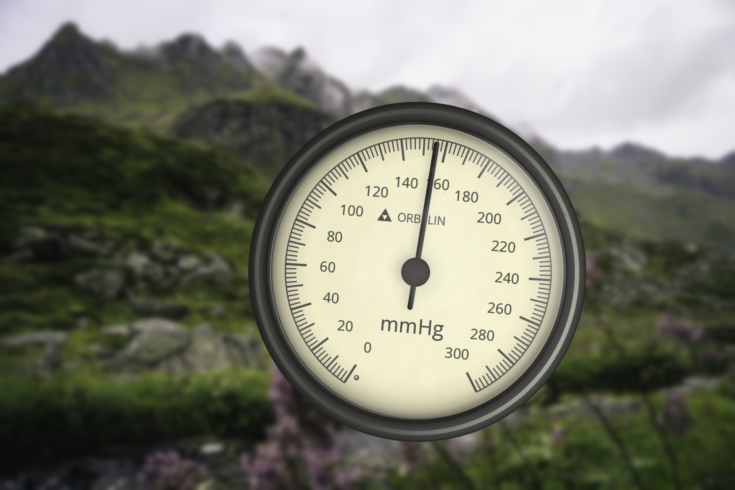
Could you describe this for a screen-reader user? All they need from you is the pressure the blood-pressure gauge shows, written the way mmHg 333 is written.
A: mmHg 156
